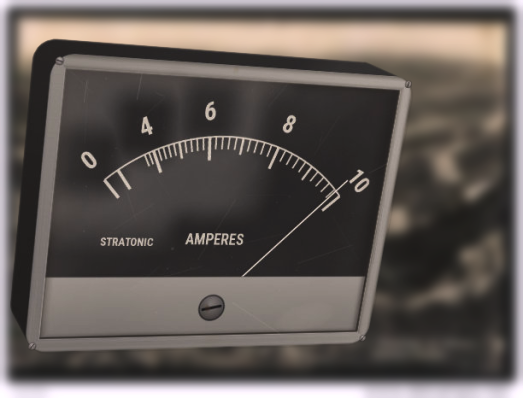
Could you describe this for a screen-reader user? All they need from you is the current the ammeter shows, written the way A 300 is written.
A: A 9.8
